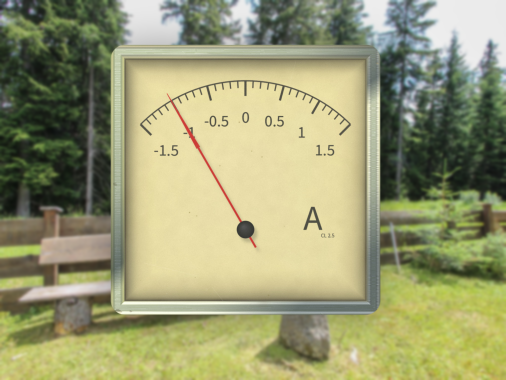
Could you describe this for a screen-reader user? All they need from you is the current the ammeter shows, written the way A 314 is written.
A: A -1
